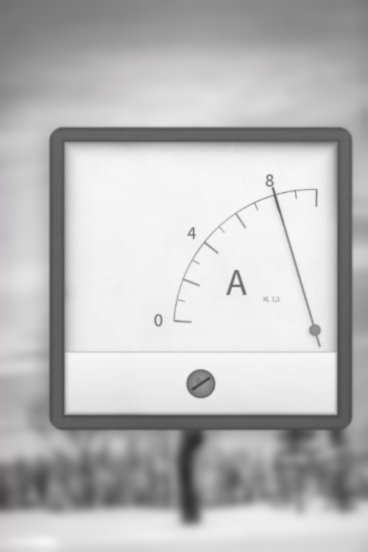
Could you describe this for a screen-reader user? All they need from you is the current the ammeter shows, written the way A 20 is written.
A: A 8
